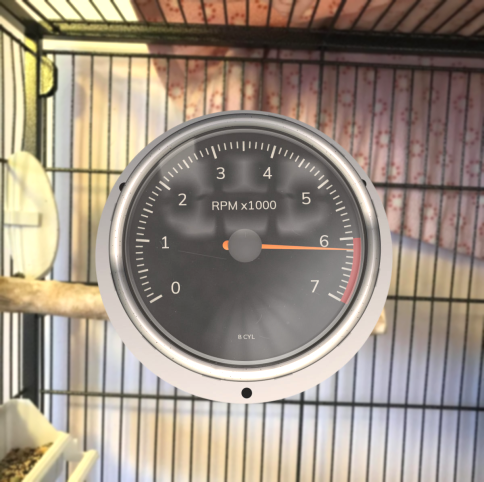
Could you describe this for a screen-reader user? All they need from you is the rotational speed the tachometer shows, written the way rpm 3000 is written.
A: rpm 6200
